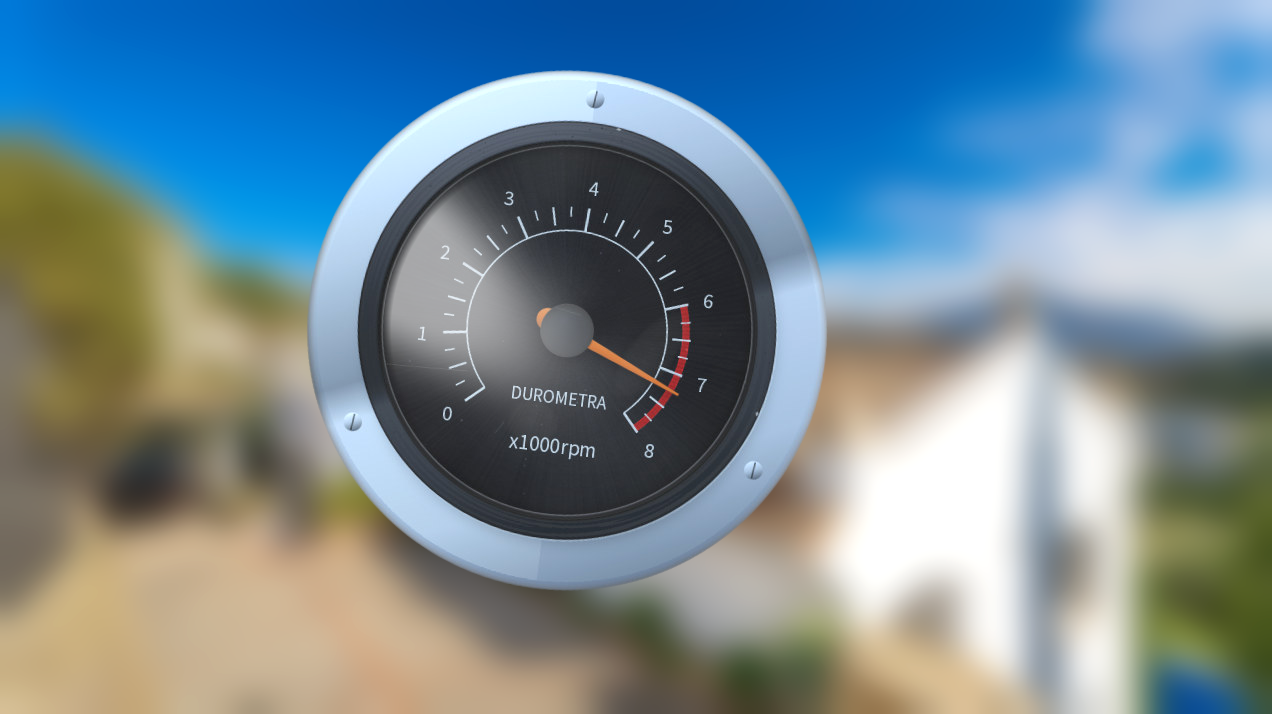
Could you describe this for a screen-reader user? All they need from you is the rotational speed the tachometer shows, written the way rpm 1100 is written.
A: rpm 7250
